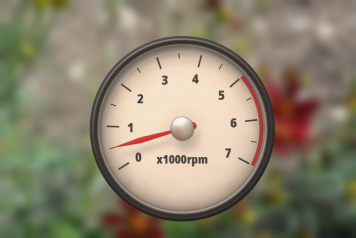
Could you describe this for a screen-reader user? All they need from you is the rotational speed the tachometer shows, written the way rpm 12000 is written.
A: rpm 500
